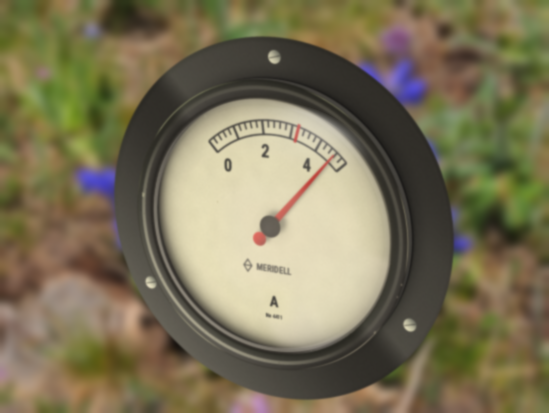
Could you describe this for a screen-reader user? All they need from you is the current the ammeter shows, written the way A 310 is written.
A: A 4.6
